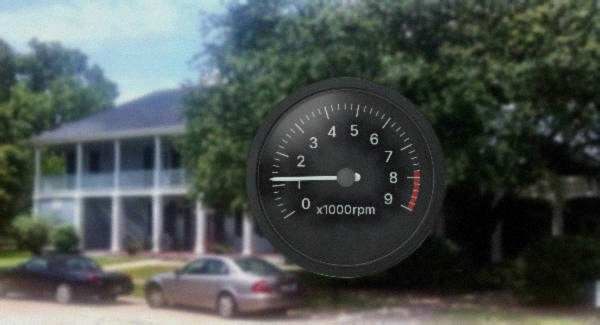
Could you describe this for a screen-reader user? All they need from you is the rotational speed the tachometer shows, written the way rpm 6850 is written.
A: rpm 1200
